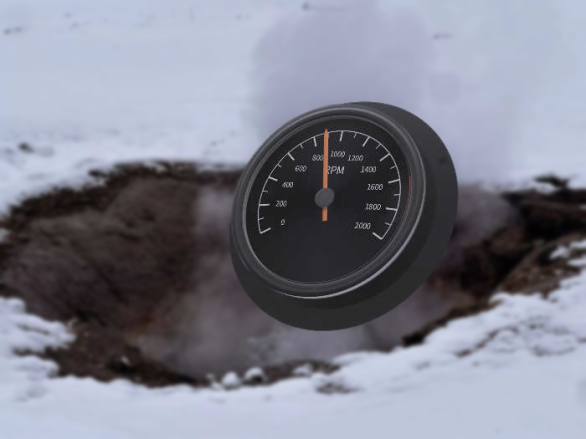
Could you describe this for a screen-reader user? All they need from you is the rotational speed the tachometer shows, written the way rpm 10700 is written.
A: rpm 900
